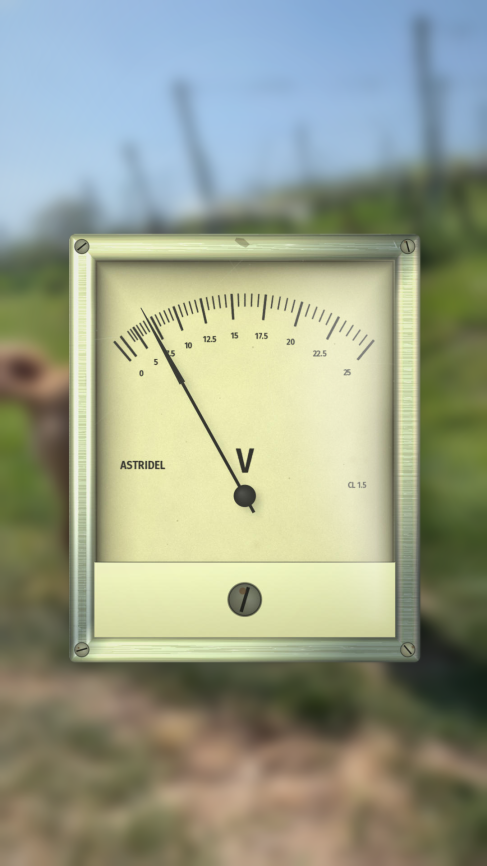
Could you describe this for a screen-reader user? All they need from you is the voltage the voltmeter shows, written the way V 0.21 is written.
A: V 7
